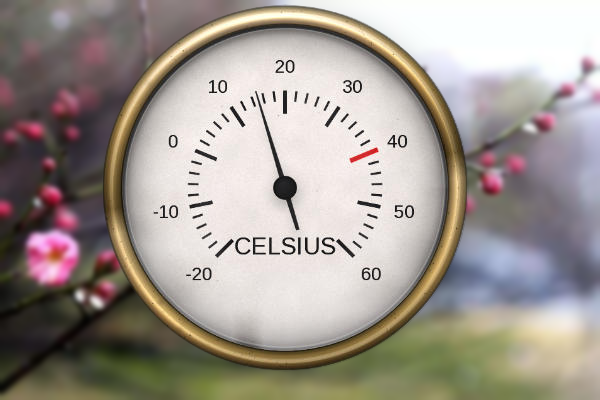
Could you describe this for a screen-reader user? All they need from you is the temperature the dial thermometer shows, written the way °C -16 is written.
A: °C 15
